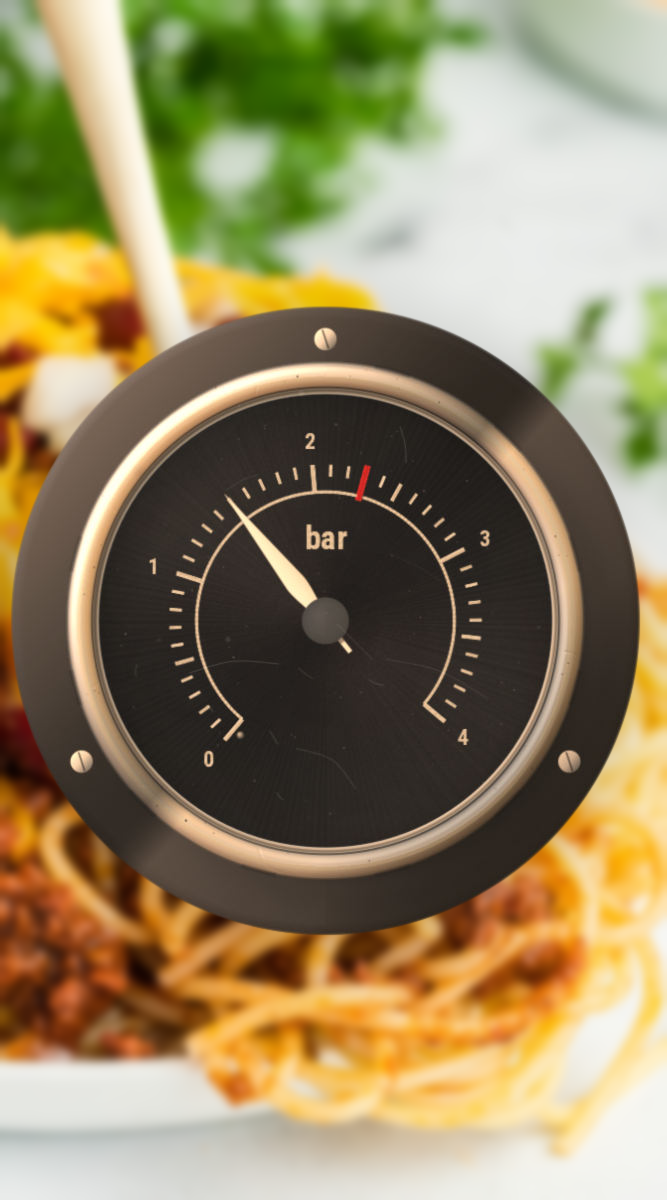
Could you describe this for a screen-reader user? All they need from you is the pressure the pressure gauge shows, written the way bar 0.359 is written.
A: bar 1.5
